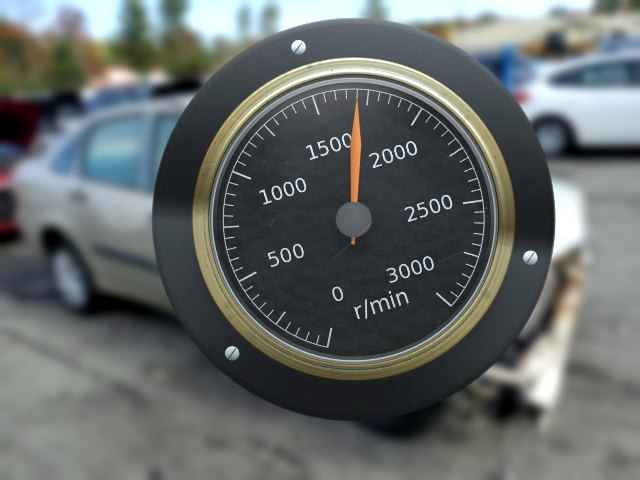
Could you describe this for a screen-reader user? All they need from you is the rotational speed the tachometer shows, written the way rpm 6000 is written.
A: rpm 1700
